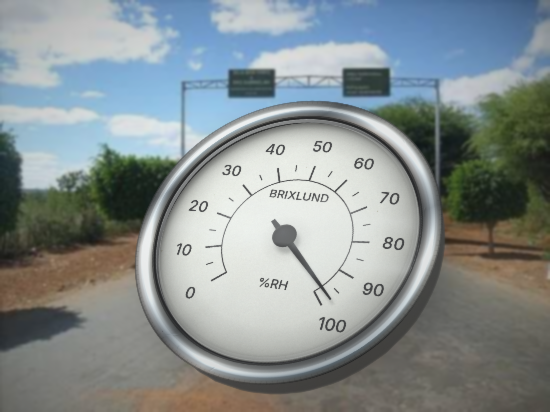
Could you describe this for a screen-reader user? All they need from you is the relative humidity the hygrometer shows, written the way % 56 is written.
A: % 97.5
